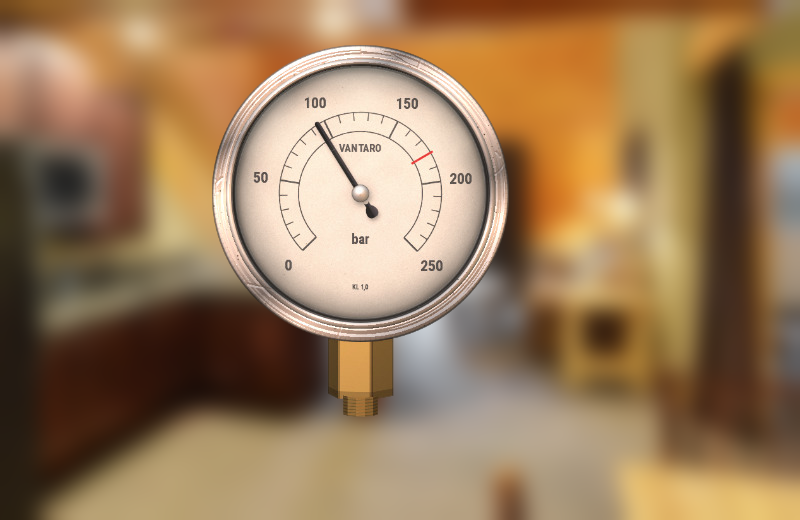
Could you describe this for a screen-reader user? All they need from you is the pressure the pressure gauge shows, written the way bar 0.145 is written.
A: bar 95
